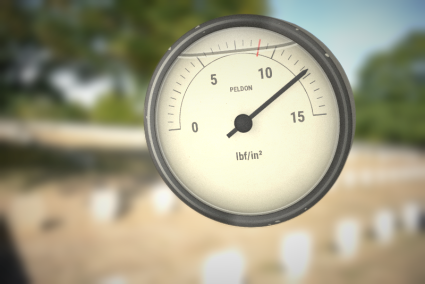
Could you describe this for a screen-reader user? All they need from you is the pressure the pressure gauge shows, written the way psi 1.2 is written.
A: psi 12.25
